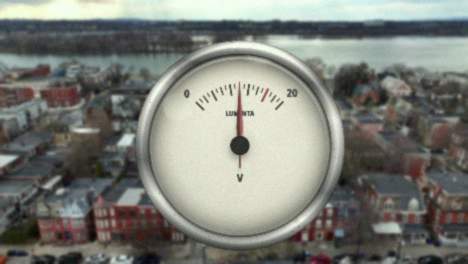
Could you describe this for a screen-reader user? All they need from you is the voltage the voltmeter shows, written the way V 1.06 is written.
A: V 10
